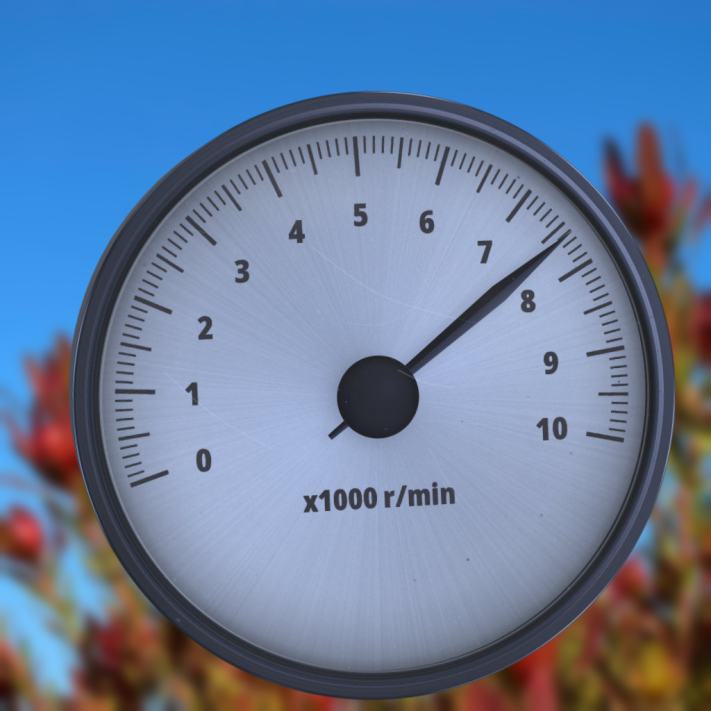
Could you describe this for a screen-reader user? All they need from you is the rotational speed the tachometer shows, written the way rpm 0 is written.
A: rpm 7600
